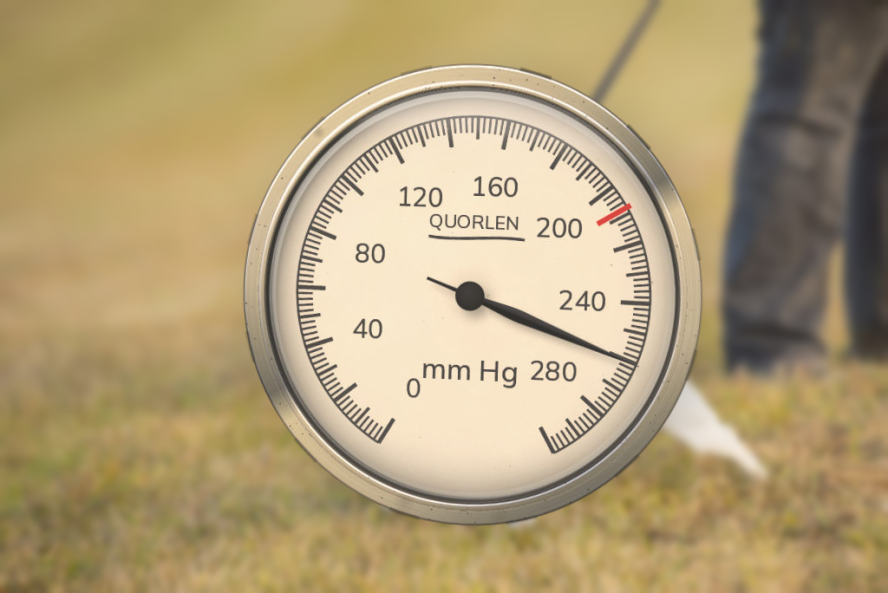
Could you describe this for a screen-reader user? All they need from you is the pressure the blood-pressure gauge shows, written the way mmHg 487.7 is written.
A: mmHg 260
